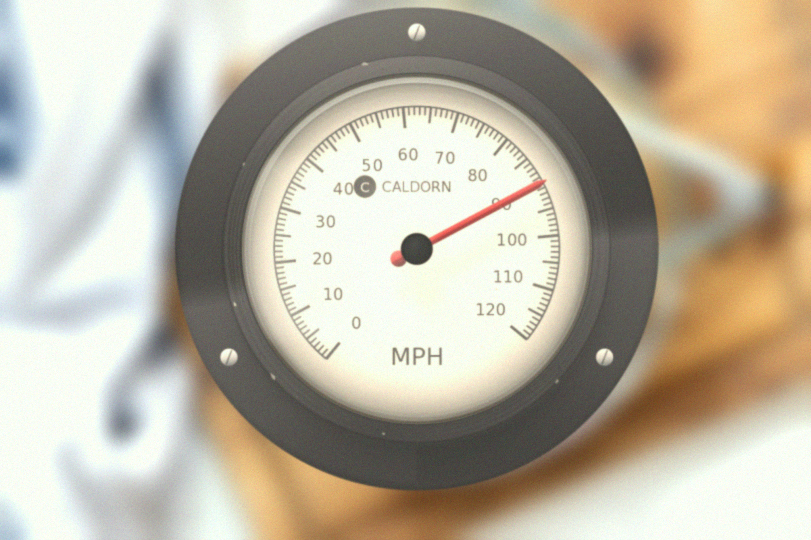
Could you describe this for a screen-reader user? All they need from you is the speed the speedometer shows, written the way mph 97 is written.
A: mph 90
